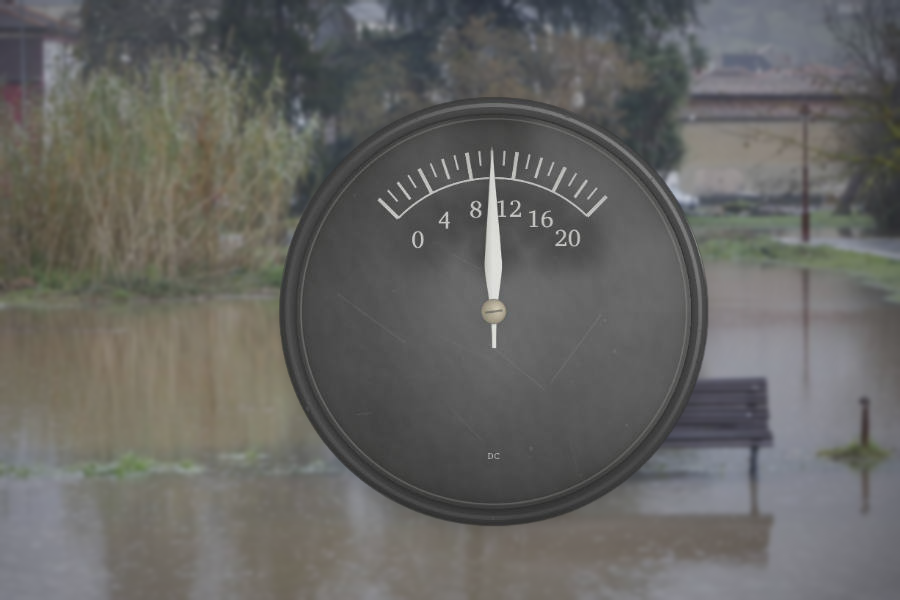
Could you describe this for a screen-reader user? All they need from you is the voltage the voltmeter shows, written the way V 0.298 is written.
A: V 10
